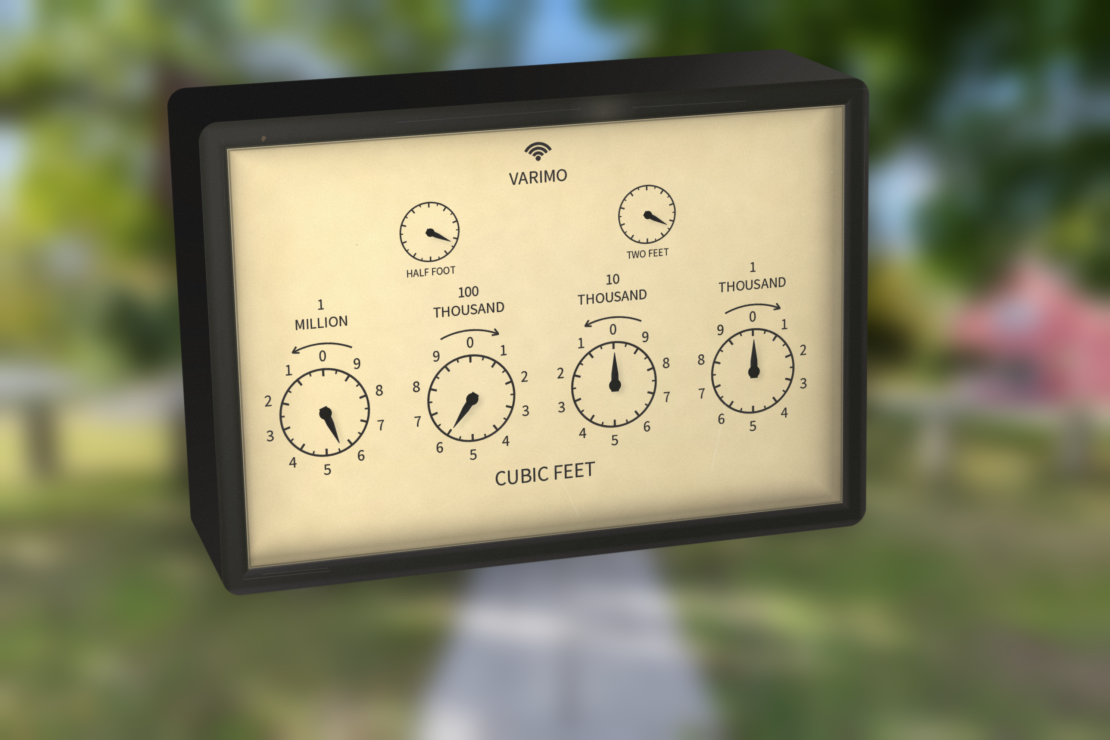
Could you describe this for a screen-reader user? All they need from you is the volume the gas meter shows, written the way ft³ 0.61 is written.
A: ft³ 560000
